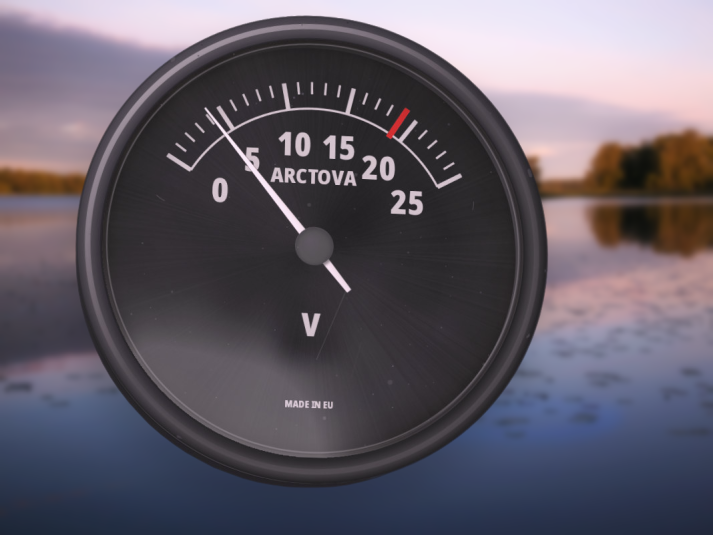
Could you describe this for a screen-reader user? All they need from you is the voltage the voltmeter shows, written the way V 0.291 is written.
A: V 4
